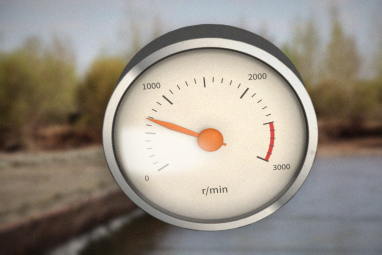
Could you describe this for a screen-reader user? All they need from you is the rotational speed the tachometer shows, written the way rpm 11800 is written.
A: rpm 700
